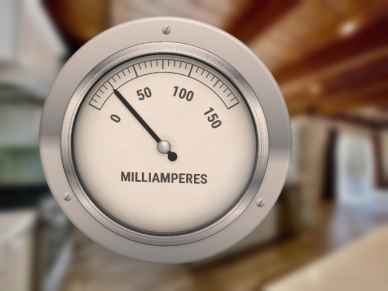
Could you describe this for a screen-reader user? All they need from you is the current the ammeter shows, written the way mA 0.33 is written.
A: mA 25
